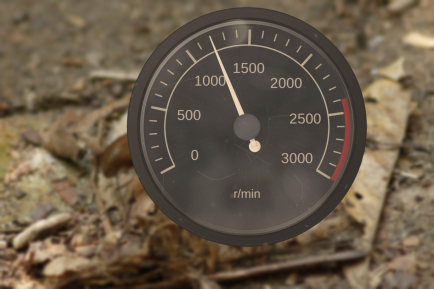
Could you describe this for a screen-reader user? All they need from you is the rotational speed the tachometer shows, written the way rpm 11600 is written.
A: rpm 1200
